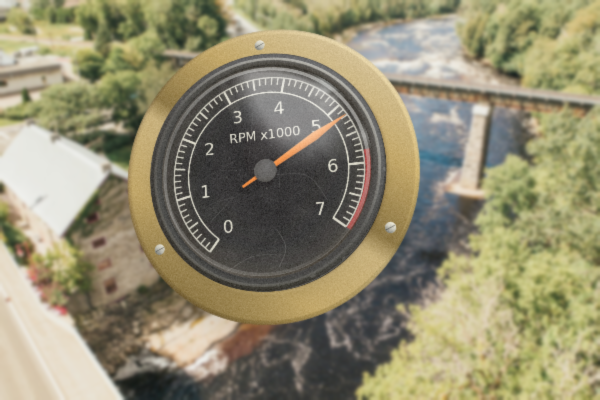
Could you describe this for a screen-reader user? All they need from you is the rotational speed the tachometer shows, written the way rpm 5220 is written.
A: rpm 5200
